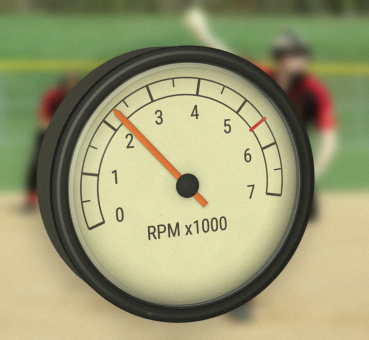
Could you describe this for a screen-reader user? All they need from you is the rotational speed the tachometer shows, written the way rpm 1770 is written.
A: rpm 2250
